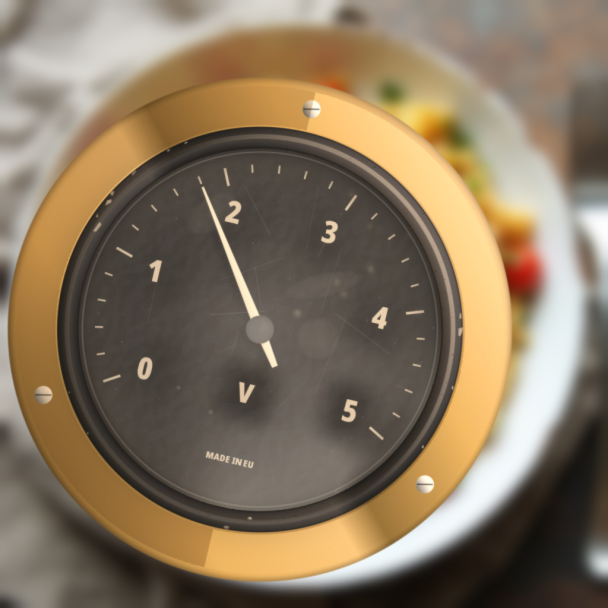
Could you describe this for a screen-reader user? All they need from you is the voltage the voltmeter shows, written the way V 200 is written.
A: V 1.8
